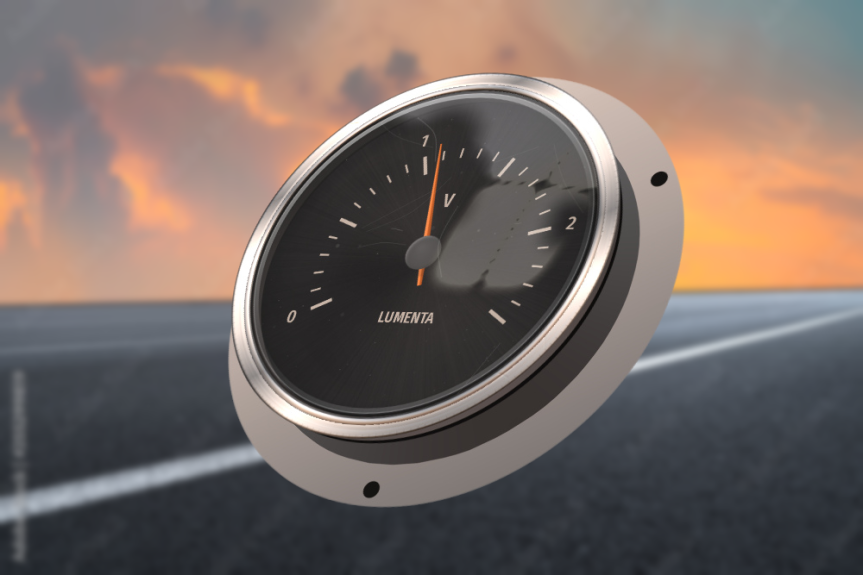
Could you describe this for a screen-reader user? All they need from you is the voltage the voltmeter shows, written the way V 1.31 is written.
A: V 1.1
